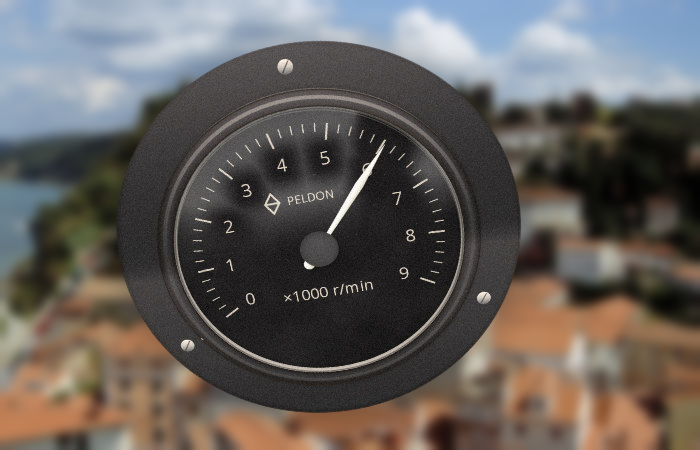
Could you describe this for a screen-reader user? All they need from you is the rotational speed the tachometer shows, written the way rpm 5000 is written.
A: rpm 6000
